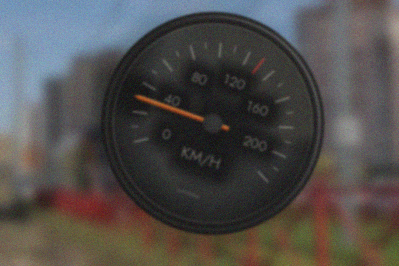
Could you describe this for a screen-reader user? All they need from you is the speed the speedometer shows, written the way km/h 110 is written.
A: km/h 30
